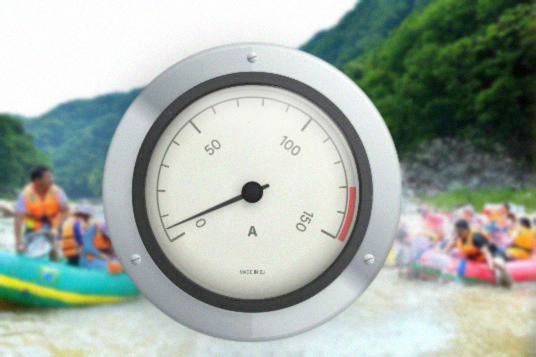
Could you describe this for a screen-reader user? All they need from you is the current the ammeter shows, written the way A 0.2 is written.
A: A 5
